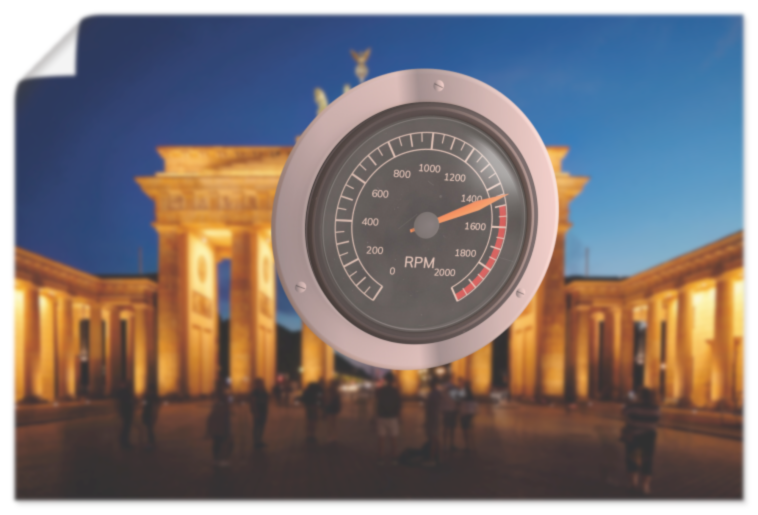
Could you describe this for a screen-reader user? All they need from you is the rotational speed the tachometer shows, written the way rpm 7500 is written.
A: rpm 1450
